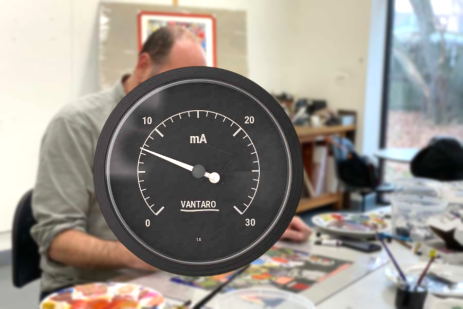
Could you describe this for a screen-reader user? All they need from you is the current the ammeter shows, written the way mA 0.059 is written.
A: mA 7.5
